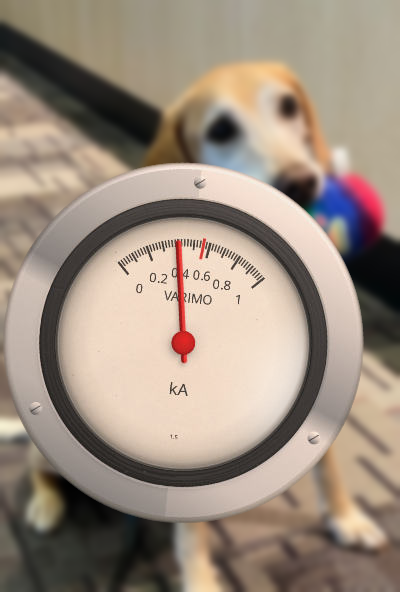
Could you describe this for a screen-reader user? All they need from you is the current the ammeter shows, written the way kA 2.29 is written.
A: kA 0.4
